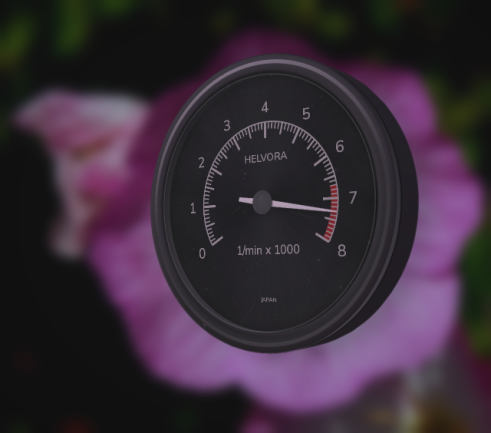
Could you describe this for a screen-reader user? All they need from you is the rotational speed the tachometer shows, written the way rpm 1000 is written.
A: rpm 7300
